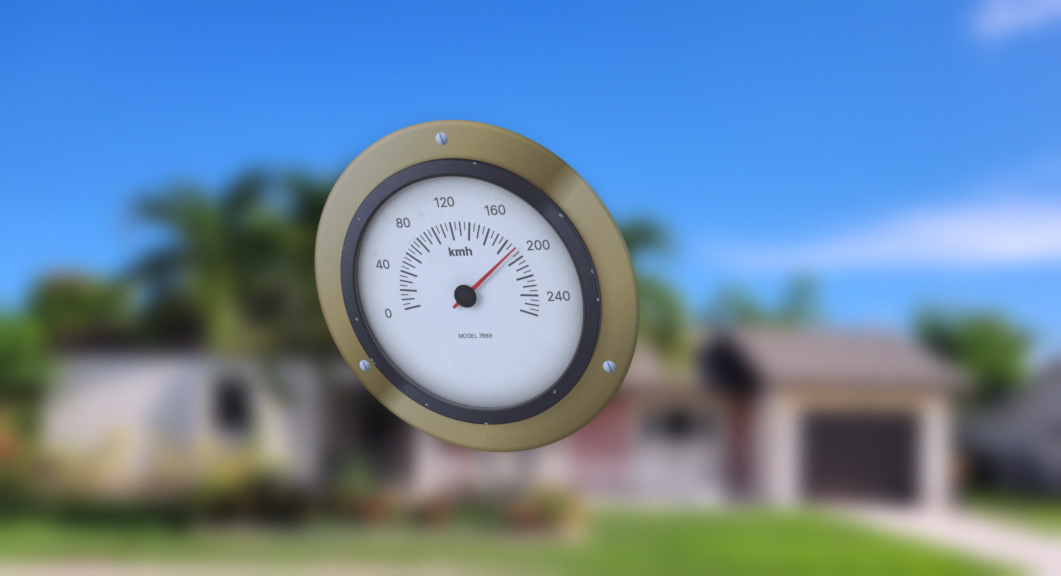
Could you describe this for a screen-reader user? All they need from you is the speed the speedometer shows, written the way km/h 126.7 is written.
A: km/h 190
